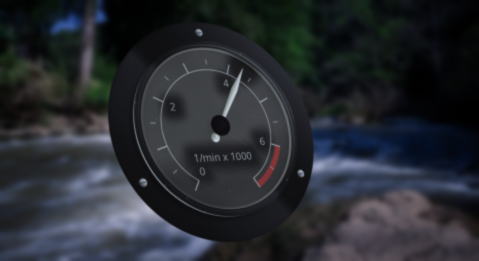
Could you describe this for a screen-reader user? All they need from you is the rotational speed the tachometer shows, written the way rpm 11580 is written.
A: rpm 4250
